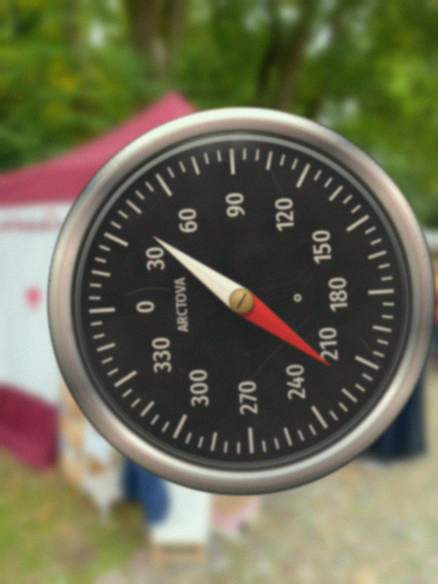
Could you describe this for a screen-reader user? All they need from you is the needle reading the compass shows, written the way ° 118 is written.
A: ° 220
